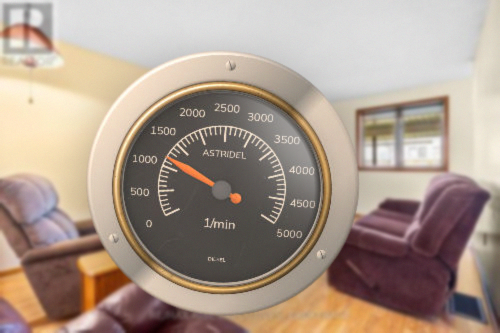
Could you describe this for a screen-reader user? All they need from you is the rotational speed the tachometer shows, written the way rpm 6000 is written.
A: rpm 1200
